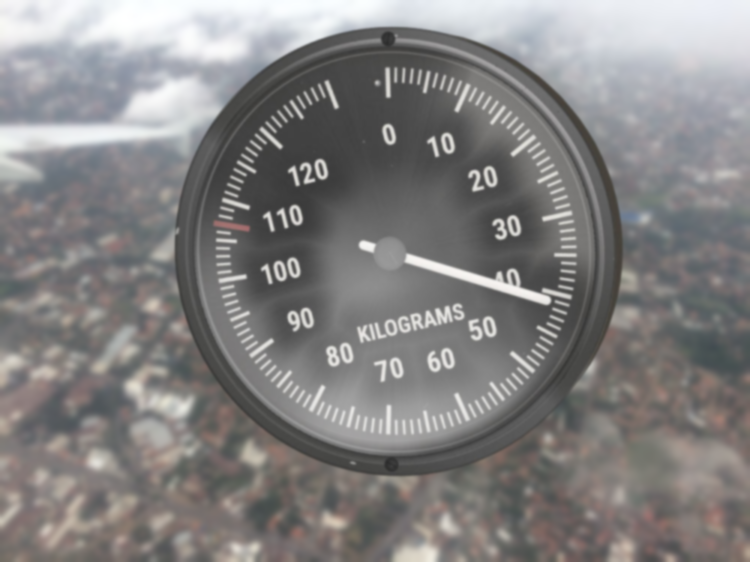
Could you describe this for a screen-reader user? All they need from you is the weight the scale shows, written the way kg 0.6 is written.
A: kg 41
